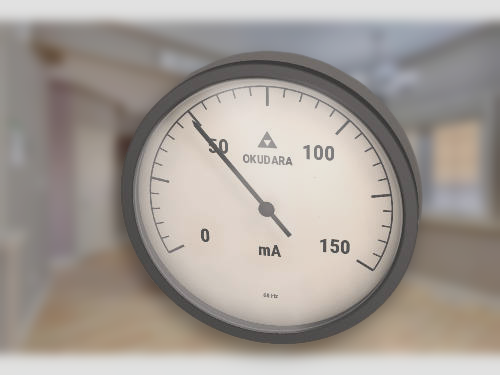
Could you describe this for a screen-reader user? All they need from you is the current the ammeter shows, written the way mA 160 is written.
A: mA 50
